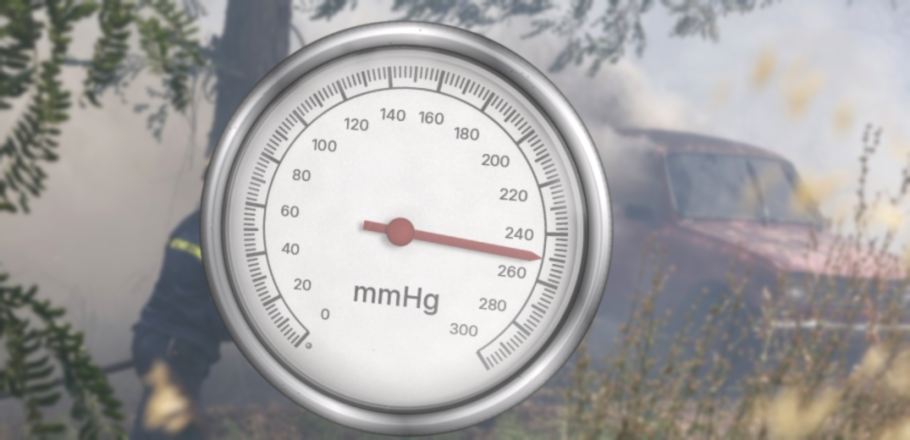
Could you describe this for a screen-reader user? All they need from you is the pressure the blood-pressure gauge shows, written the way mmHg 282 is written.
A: mmHg 250
